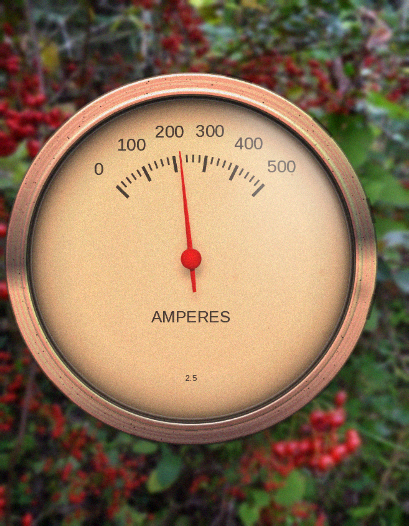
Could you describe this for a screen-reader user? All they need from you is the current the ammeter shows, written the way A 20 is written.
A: A 220
